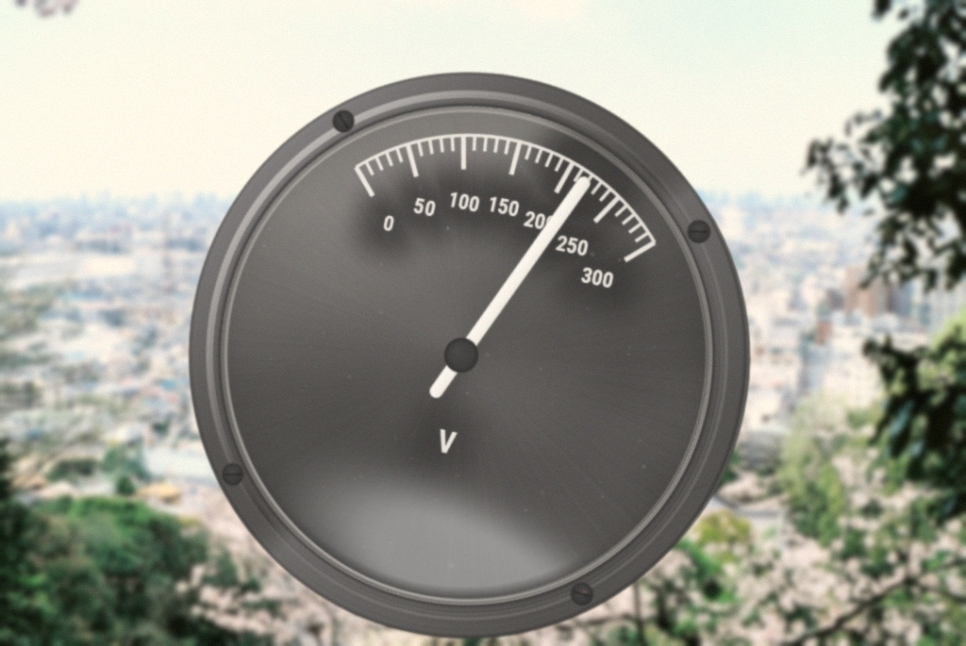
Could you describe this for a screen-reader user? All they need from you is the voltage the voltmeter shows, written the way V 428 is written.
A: V 220
